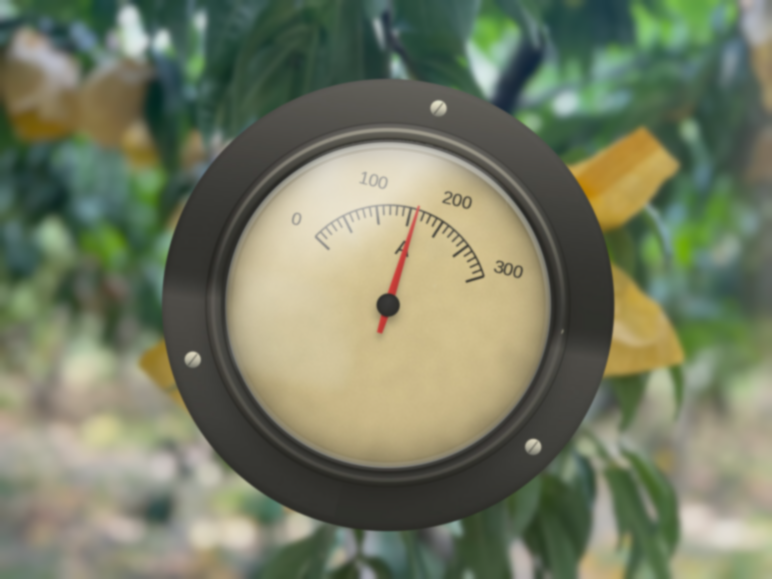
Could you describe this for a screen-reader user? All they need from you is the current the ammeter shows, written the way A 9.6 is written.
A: A 160
